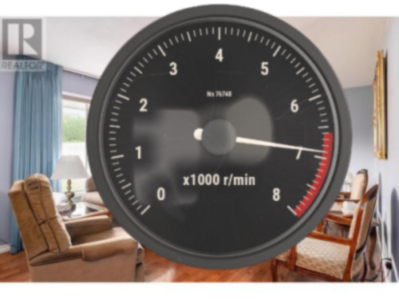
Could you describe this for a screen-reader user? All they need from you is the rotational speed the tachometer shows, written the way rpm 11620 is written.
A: rpm 6900
